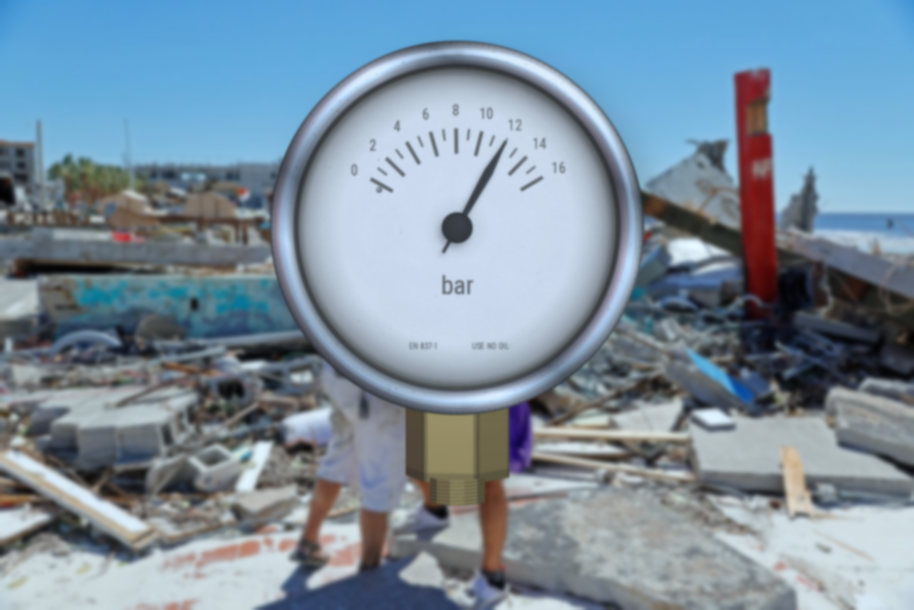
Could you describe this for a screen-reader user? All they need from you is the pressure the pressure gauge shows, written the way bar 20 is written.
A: bar 12
